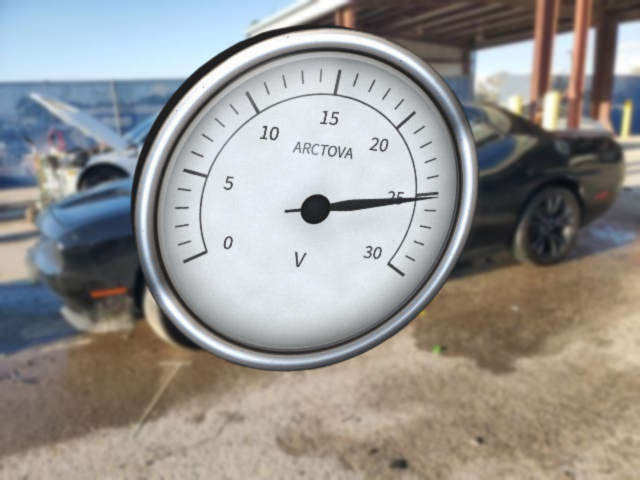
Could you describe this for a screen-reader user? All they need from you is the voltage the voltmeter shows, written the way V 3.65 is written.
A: V 25
